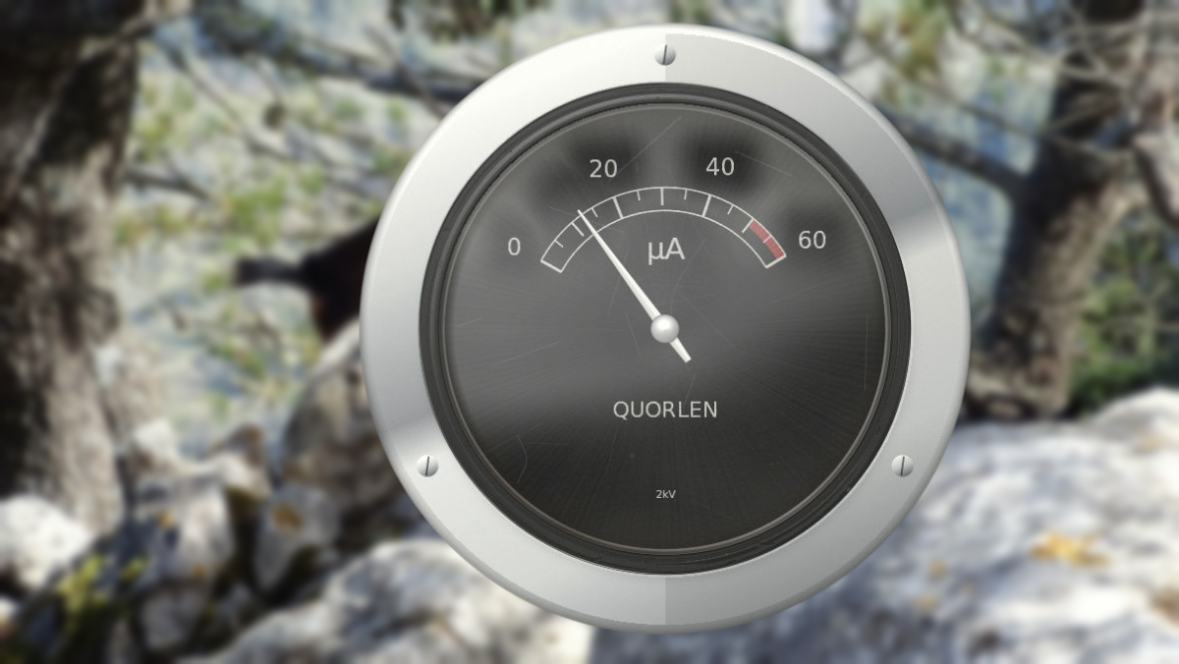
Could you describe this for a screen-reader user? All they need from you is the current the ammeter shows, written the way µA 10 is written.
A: µA 12.5
